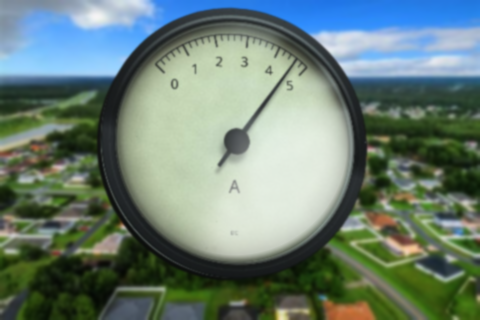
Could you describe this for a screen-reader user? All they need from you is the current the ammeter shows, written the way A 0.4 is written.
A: A 4.6
